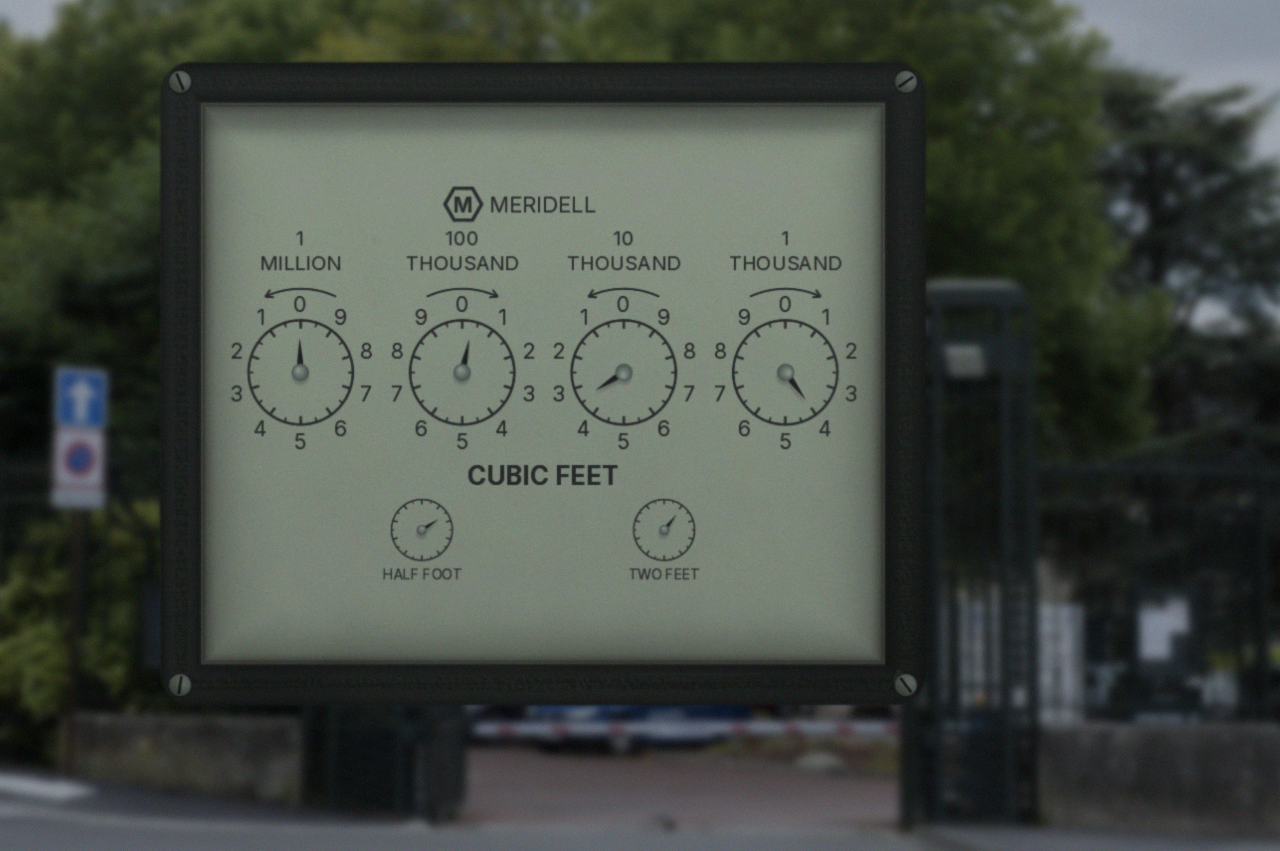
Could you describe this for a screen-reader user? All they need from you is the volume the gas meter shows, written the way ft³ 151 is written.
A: ft³ 3400
